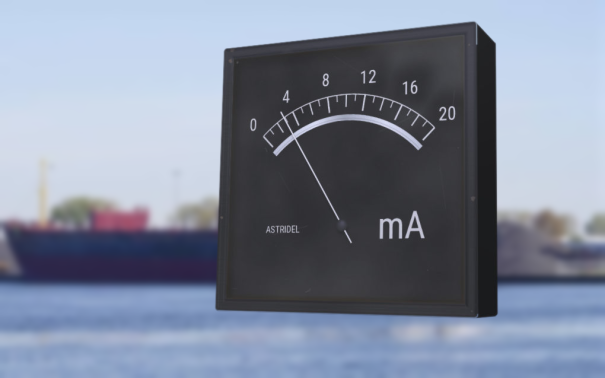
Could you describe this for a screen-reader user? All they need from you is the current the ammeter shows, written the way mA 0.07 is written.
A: mA 3
